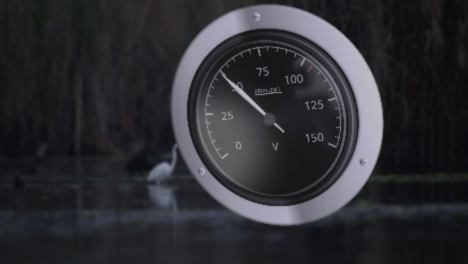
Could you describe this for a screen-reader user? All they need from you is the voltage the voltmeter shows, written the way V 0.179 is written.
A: V 50
